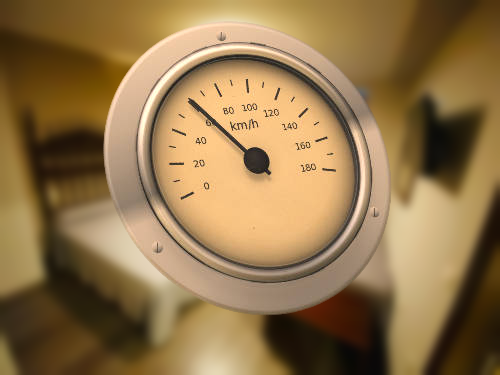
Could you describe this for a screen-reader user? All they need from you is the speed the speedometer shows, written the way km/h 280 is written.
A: km/h 60
